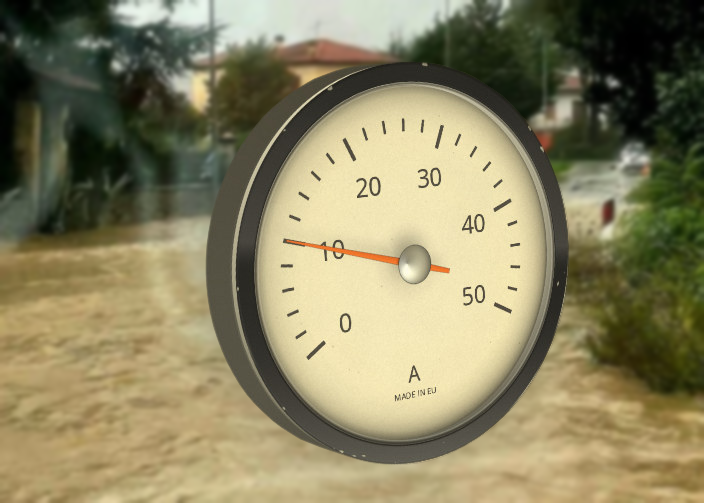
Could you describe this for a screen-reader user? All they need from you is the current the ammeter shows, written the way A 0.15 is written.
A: A 10
